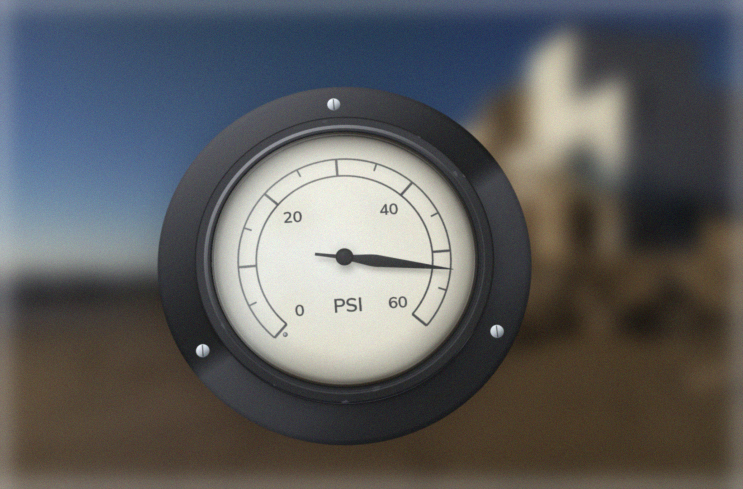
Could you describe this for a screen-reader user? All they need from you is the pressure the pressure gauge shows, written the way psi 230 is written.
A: psi 52.5
